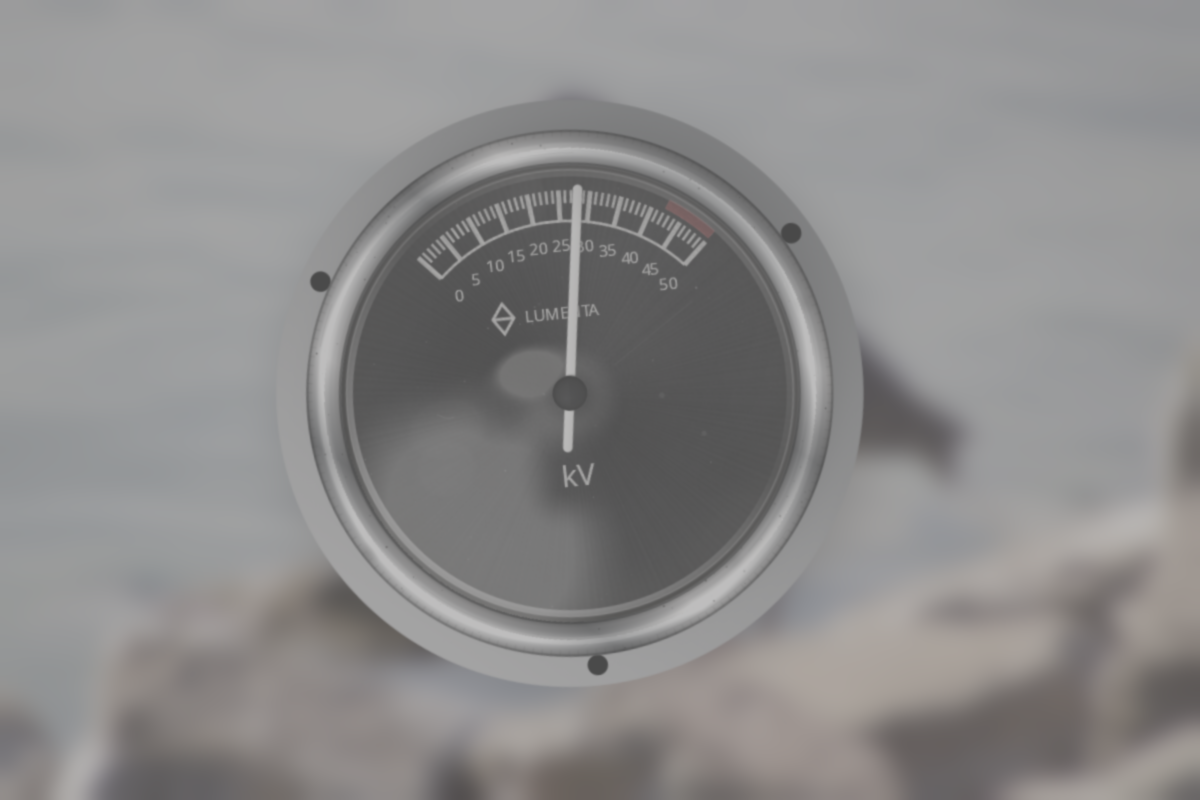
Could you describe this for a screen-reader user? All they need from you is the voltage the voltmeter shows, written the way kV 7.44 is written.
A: kV 28
